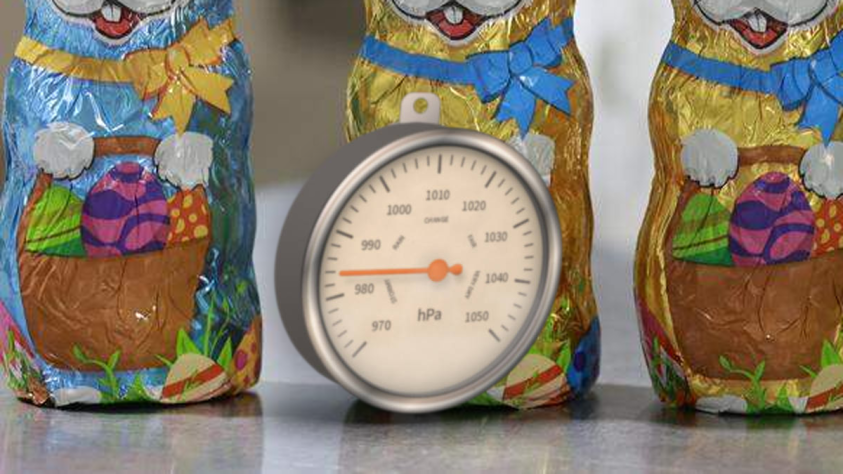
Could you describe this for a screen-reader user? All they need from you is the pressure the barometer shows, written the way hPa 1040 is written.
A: hPa 984
